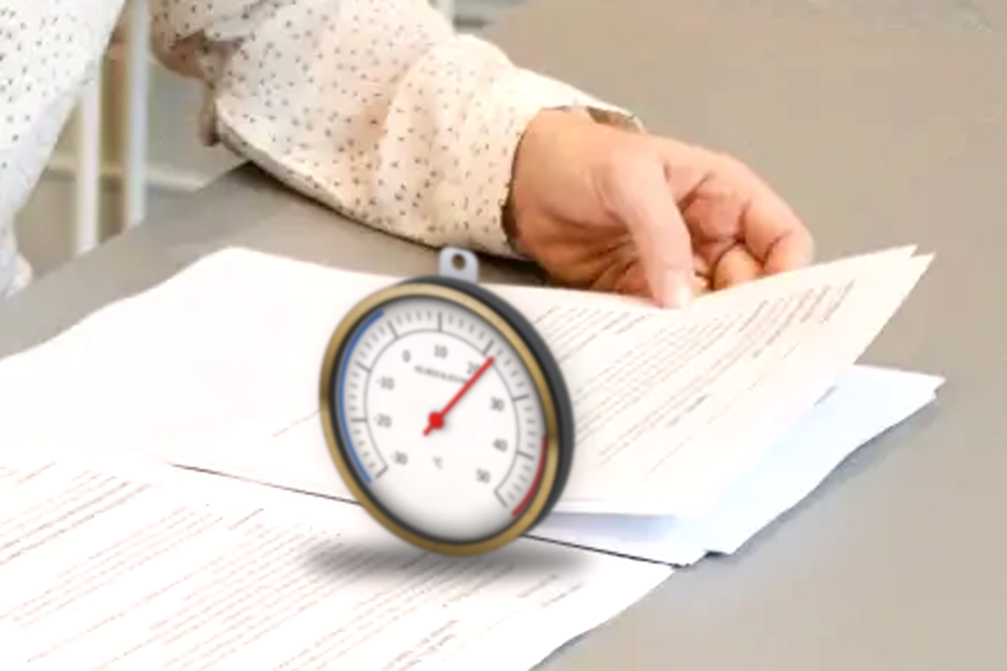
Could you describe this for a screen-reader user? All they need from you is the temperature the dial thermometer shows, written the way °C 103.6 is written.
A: °C 22
